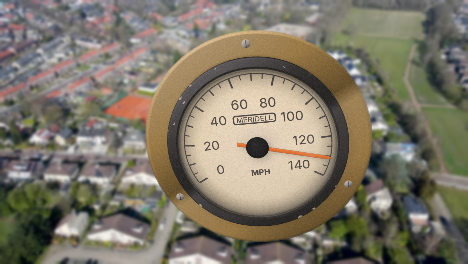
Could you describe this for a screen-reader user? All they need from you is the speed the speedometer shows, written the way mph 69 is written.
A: mph 130
